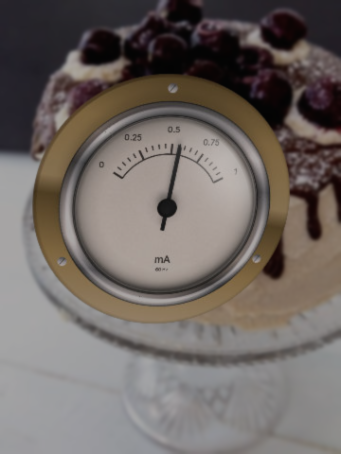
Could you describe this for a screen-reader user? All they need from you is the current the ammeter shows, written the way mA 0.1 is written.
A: mA 0.55
